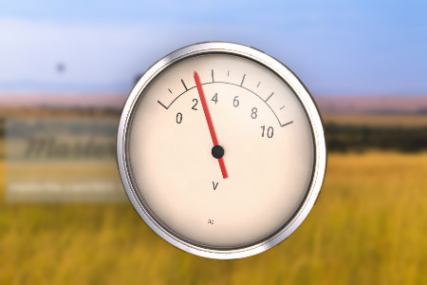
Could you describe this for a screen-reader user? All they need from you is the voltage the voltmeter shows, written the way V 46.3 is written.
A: V 3
